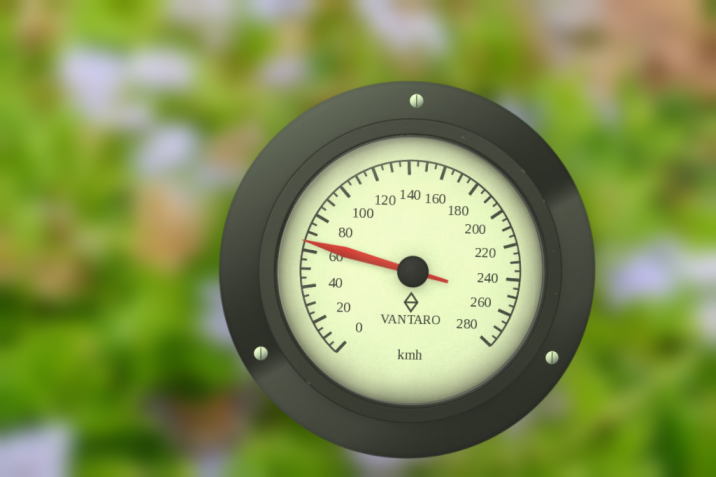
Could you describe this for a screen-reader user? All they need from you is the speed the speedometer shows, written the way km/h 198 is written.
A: km/h 65
